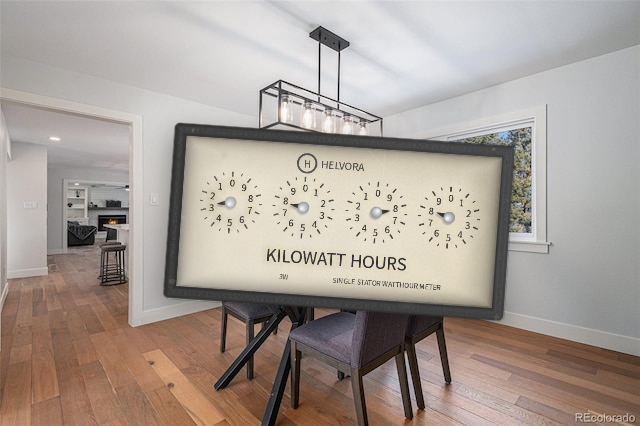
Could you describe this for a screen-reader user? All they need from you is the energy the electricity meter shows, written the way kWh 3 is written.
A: kWh 2778
